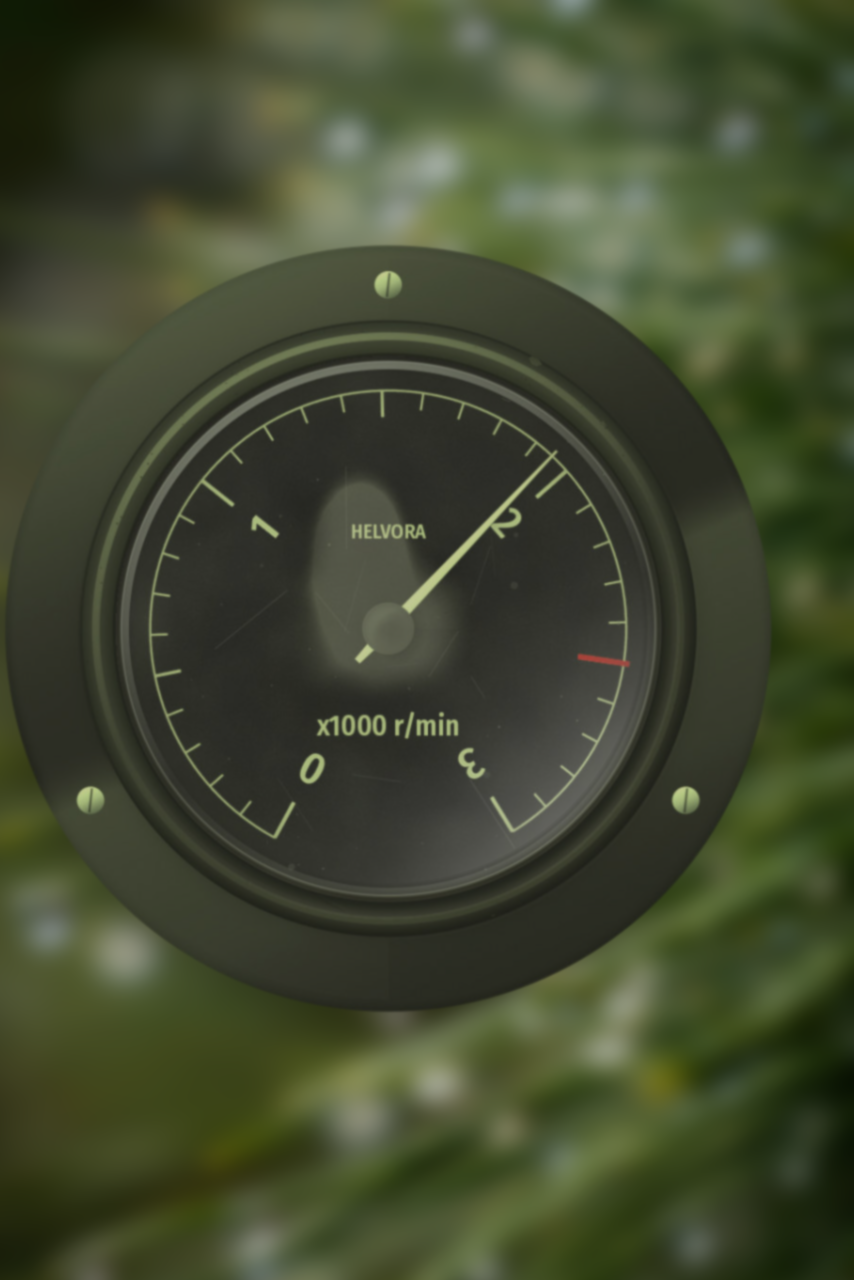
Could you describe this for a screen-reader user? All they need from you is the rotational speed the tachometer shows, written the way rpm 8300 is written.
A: rpm 1950
